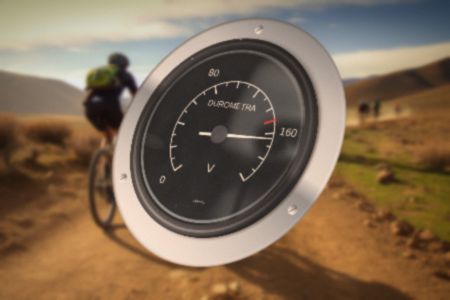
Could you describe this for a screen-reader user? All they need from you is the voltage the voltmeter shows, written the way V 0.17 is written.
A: V 165
